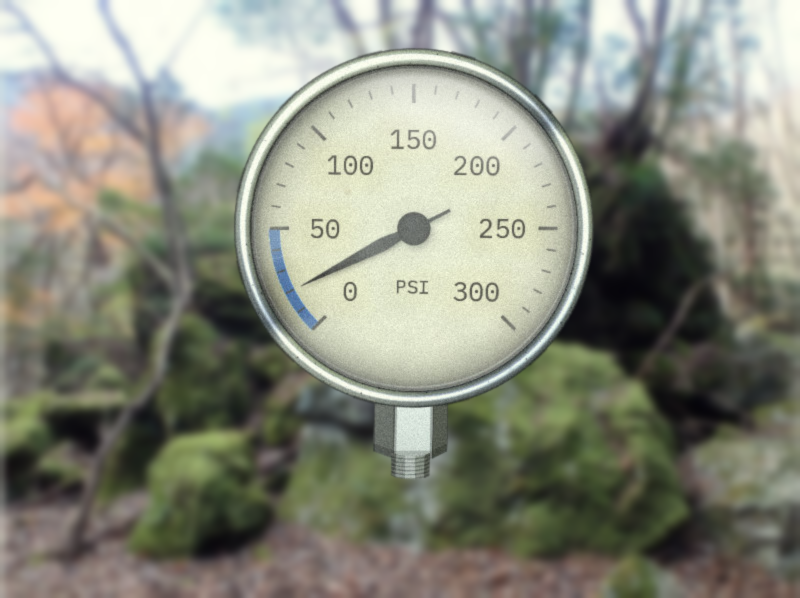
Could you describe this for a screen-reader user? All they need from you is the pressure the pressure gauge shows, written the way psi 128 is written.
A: psi 20
